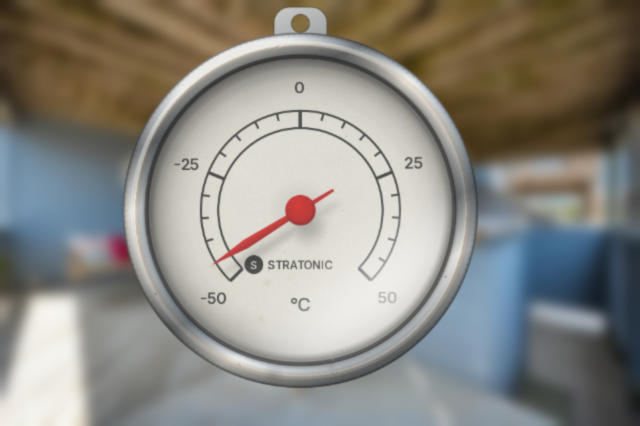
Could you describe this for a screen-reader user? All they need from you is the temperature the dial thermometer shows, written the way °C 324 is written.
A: °C -45
